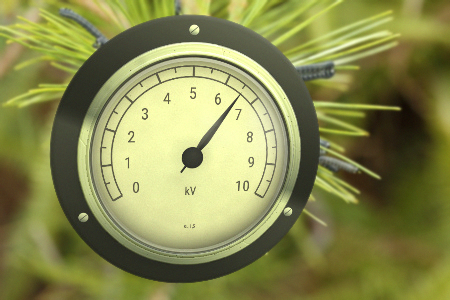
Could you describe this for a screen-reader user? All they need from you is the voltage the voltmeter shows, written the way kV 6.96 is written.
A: kV 6.5
